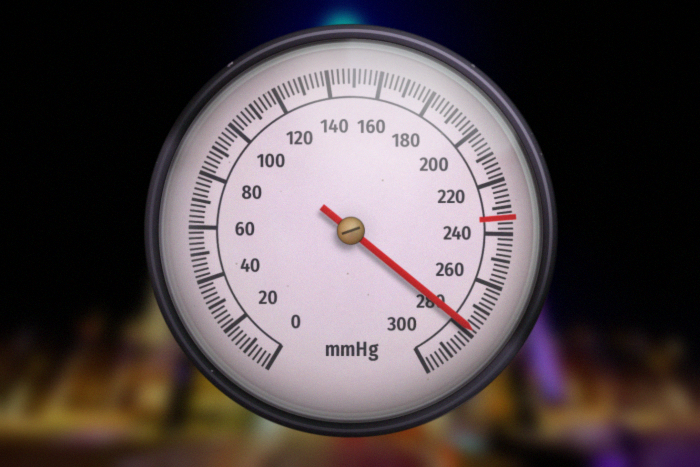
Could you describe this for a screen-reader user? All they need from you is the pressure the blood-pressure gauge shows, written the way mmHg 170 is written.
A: mmHg 278
